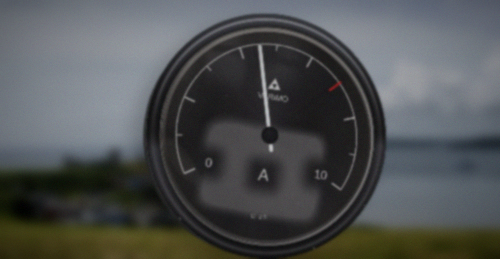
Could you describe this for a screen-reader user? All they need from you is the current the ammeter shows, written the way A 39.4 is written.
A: A 4.5
